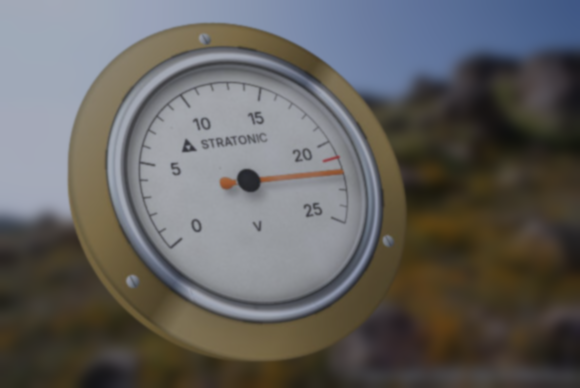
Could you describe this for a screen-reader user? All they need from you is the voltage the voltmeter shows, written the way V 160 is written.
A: V 22
